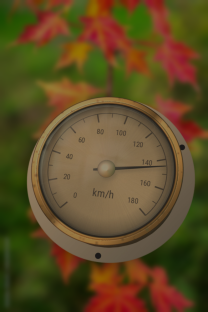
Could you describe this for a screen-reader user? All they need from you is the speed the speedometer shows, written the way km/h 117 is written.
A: km/h 145
